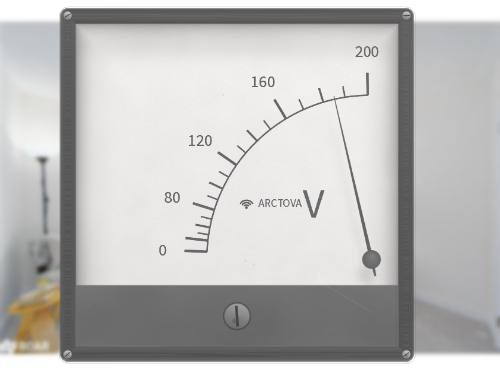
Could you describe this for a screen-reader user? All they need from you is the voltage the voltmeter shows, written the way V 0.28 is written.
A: V 185
